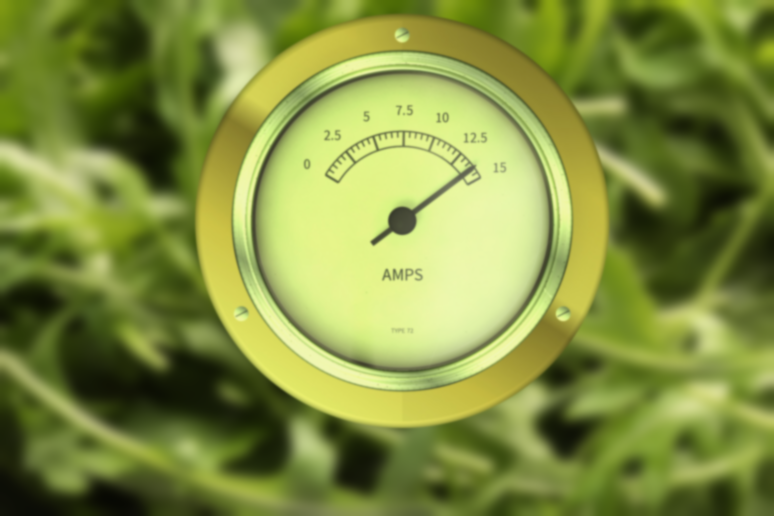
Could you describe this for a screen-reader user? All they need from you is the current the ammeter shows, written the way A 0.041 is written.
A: A 14
